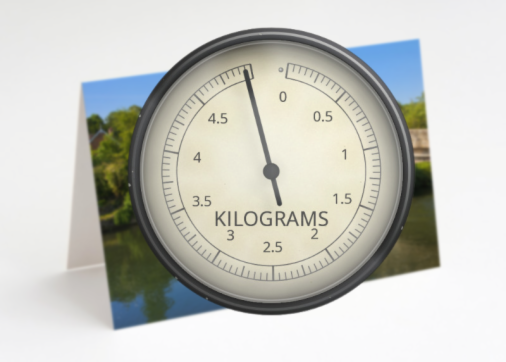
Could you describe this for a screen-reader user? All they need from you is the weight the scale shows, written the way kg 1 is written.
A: kg 4.95
